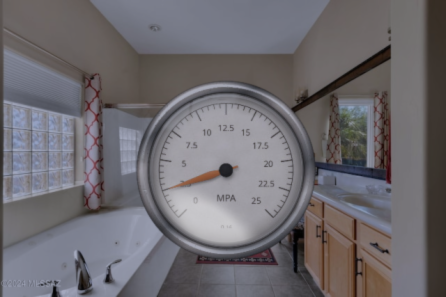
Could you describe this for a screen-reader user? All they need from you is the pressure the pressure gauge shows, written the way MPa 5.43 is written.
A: MPa 2.5
